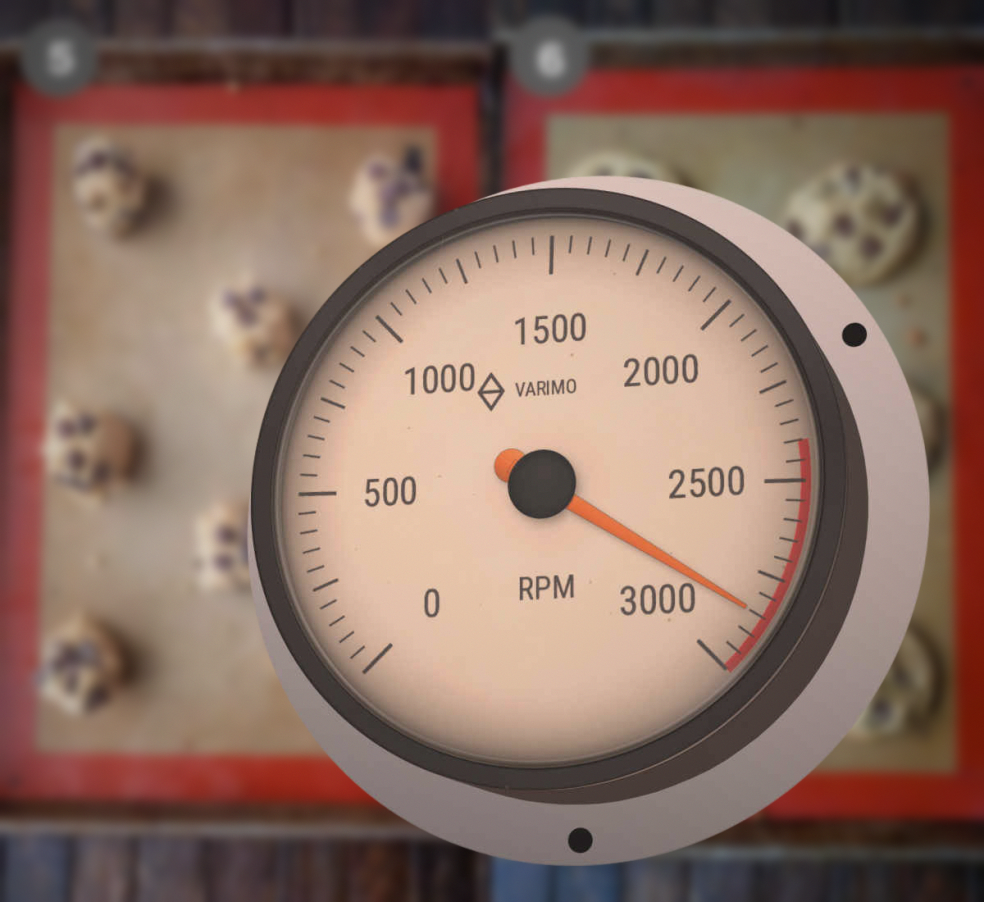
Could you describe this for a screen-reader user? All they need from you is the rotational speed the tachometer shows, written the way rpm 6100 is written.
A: rpm 2850
